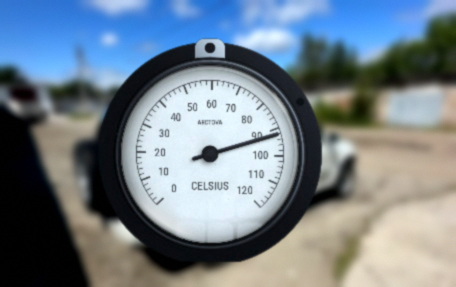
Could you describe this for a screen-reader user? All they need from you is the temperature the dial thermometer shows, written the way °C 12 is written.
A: °C 92
